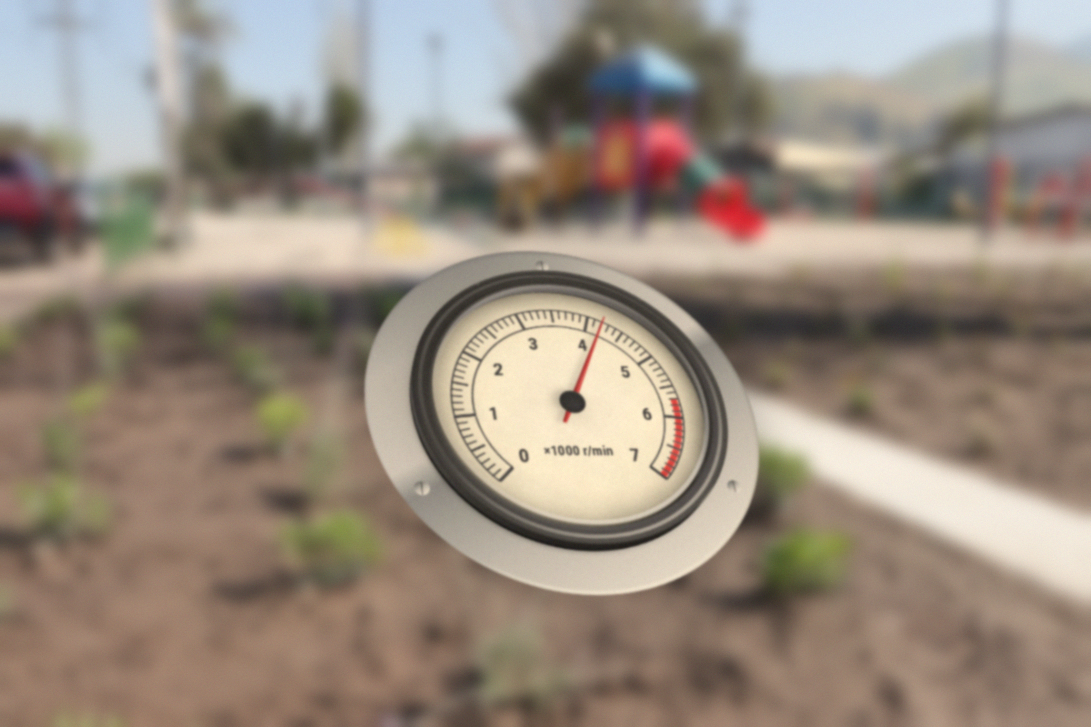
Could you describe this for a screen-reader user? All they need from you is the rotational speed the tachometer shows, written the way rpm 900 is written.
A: rpm 4200
